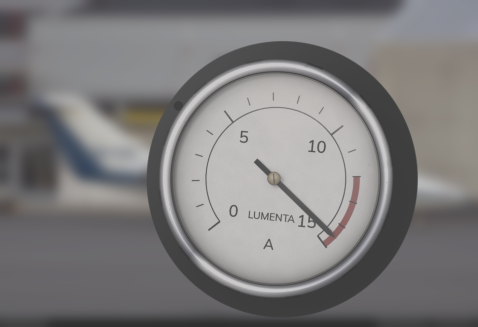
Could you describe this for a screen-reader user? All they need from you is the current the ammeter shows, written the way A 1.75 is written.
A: A 14.5
